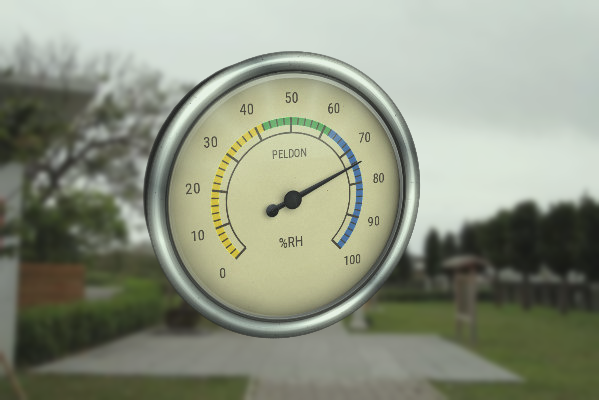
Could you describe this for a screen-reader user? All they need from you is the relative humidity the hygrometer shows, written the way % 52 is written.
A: % 74
